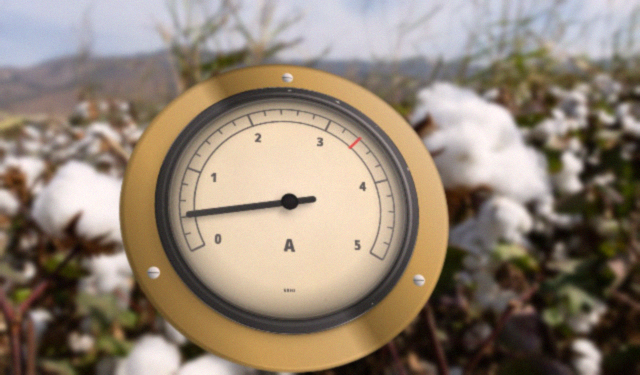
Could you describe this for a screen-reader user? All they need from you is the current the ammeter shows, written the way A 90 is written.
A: A 0.4
